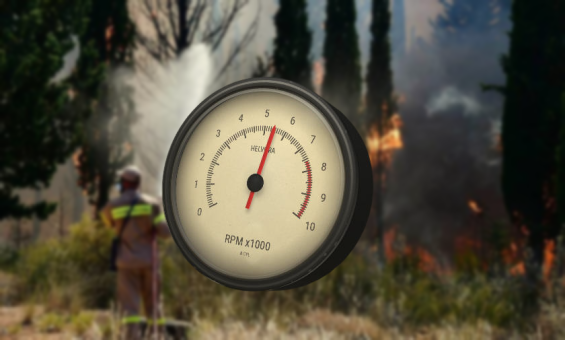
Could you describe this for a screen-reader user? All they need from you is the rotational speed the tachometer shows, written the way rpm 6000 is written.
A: rpm 5500
